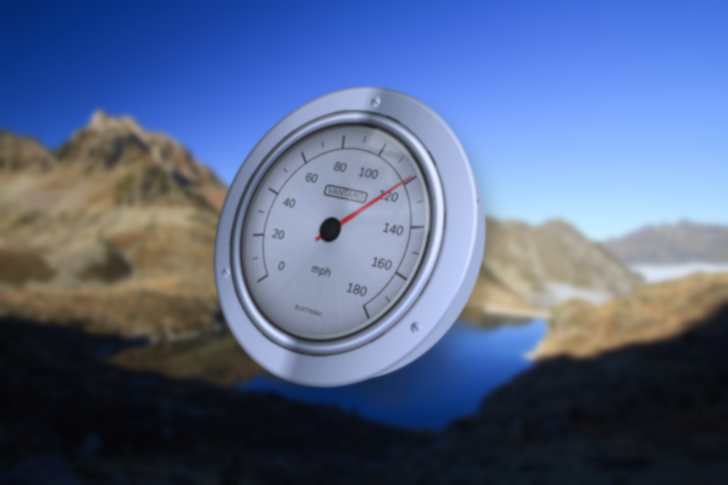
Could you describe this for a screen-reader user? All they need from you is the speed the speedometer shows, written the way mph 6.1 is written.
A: mph 120
